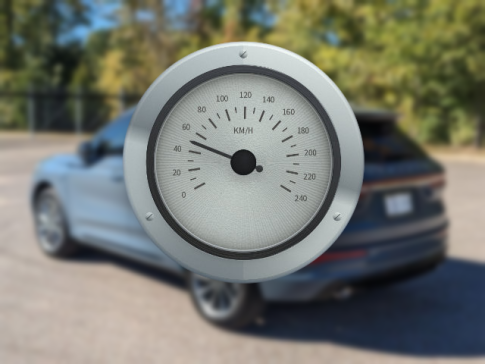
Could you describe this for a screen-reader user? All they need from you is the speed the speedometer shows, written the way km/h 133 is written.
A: km/h 50
